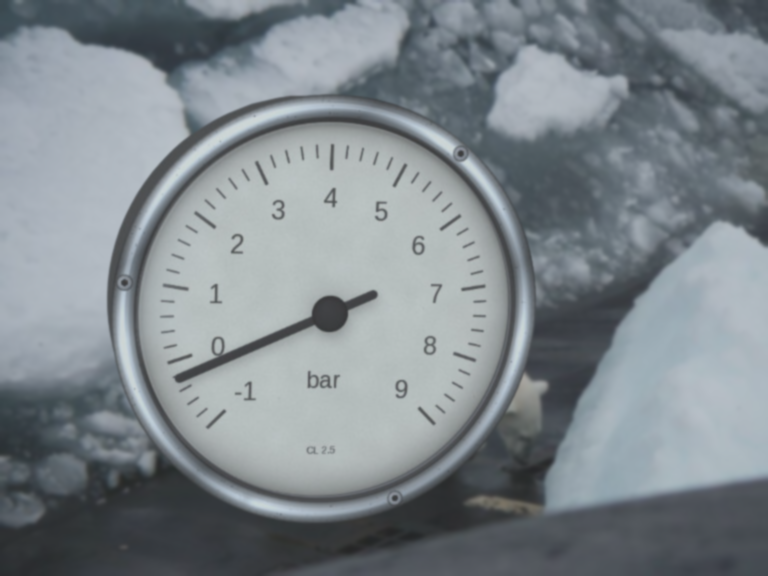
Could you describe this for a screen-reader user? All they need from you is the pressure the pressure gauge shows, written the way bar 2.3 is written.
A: bar -0.2
